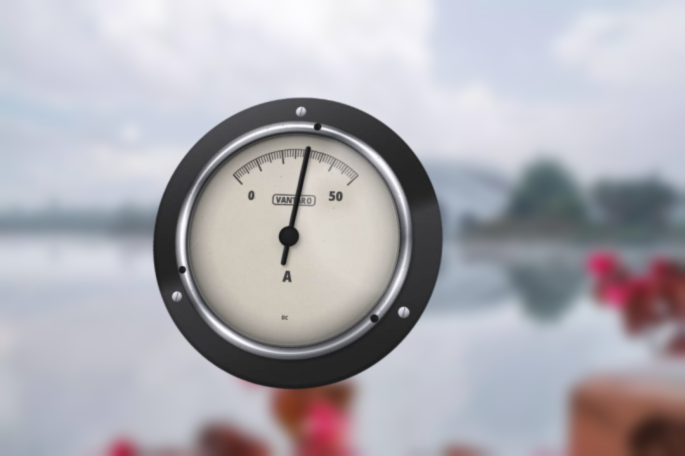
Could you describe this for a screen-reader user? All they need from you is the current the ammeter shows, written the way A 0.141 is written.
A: A 30
